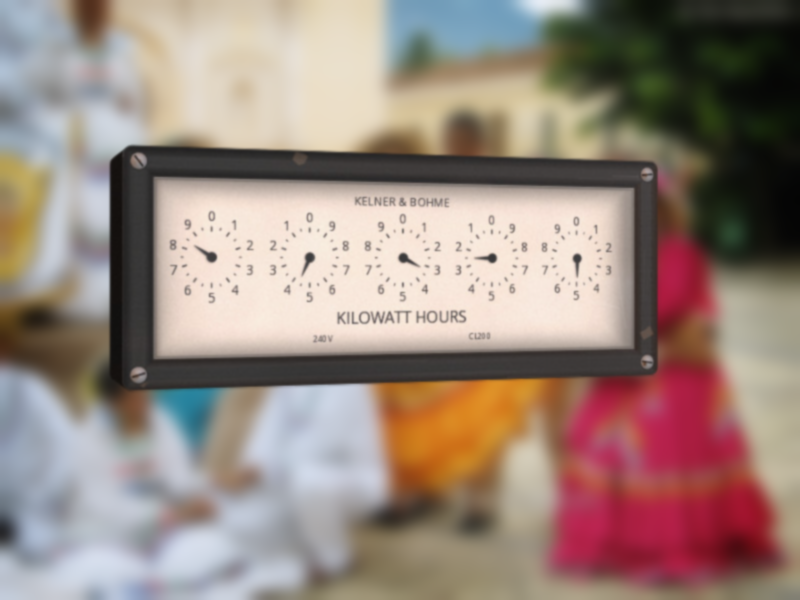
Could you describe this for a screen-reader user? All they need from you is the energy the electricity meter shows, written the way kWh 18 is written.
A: kWh 84325
